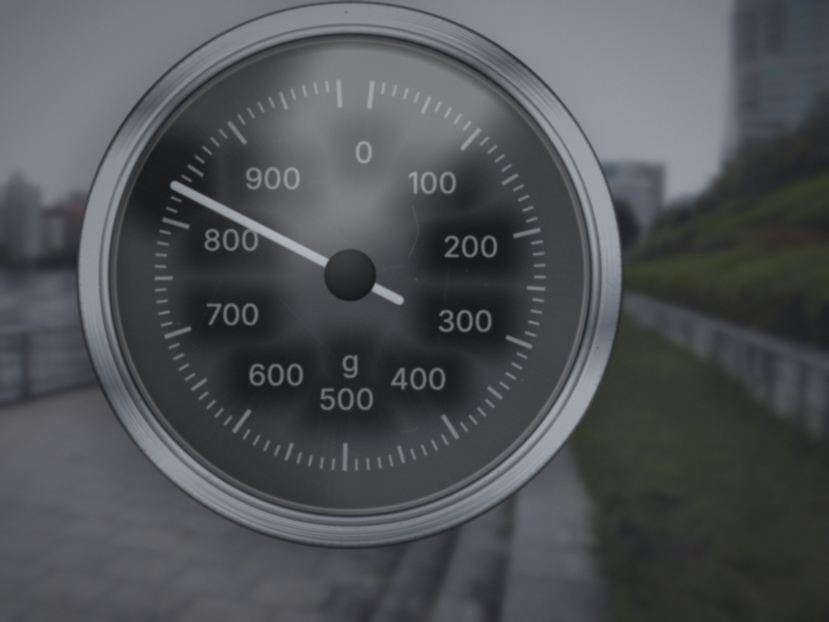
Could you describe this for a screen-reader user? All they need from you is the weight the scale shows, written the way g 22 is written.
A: g 830
